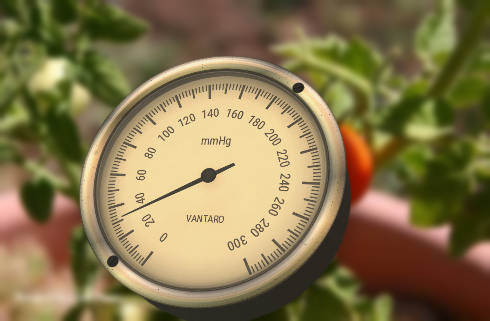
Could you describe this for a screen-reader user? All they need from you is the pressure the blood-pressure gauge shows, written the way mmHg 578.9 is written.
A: mmHg 30
